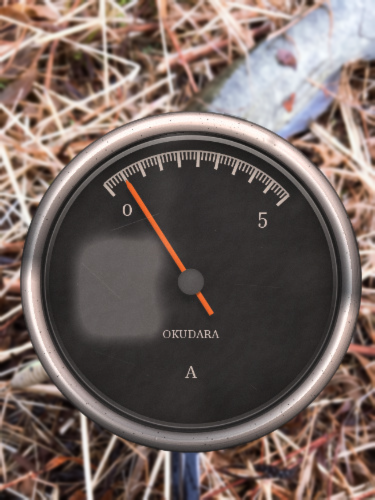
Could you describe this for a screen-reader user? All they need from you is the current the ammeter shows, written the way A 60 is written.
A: A 0.5
